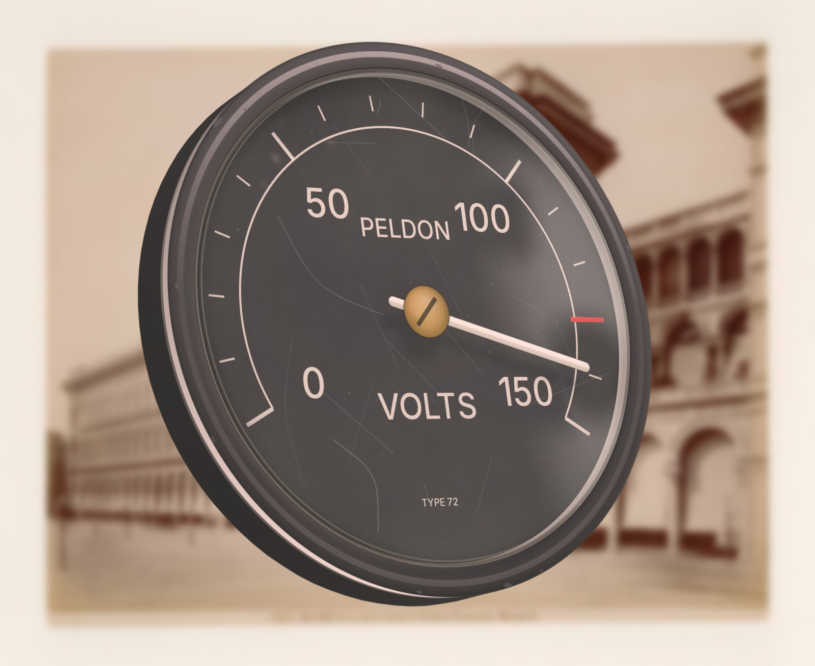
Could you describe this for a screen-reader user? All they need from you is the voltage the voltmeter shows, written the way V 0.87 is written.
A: V 140
